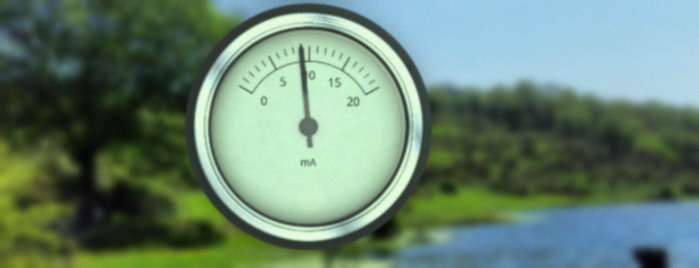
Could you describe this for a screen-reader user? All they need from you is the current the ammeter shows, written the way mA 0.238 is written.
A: mA 9
